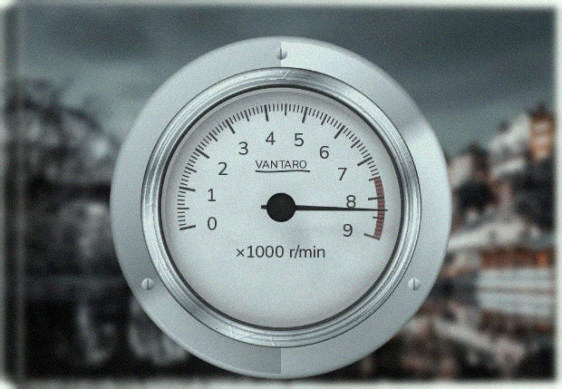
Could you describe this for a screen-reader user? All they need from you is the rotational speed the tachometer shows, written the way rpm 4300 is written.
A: rpm 8300
